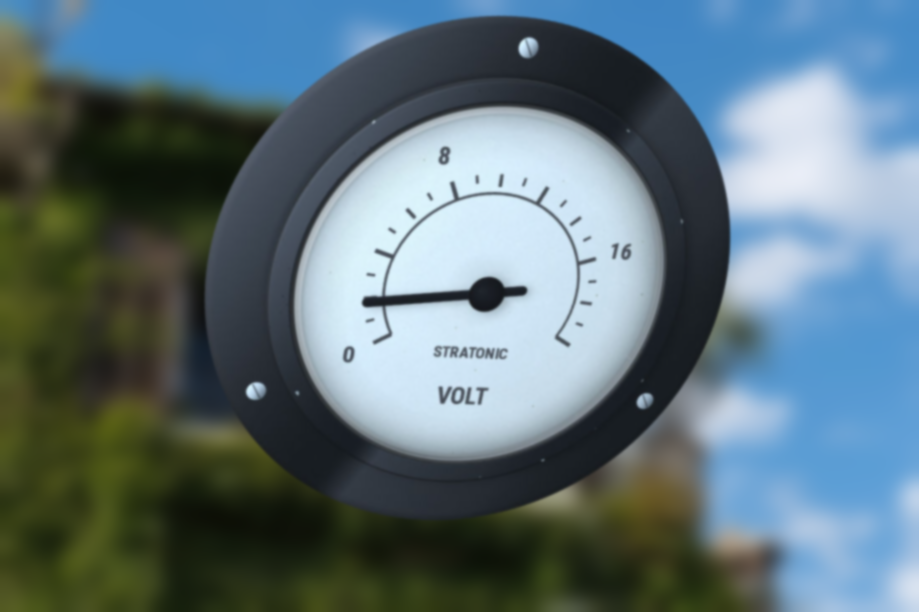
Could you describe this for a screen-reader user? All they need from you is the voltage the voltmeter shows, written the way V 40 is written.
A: V 2
